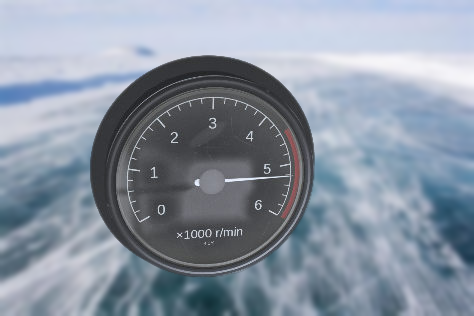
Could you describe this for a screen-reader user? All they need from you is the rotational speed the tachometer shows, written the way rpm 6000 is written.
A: rpm 5200
